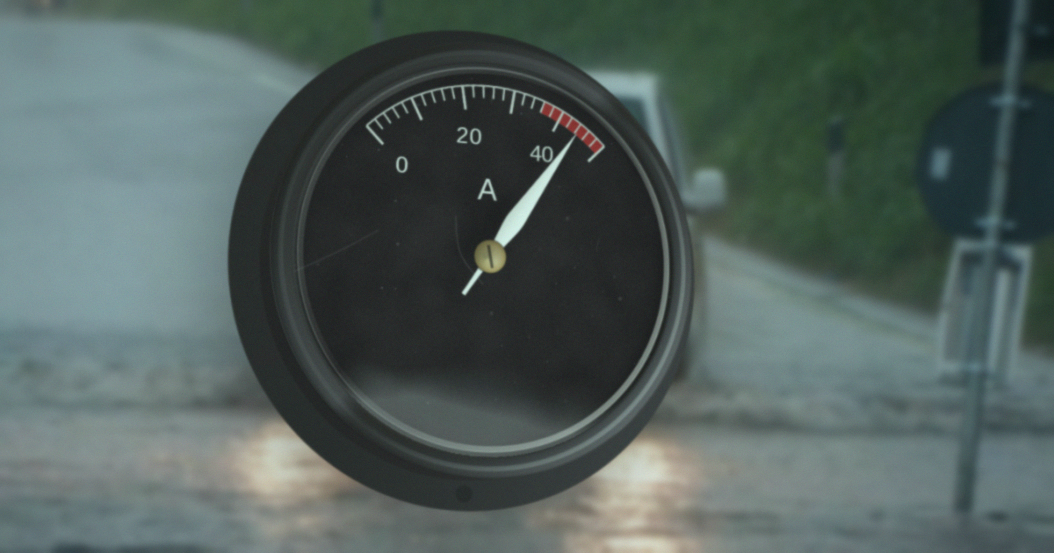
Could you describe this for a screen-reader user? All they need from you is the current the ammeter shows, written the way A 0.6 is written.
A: A 44
